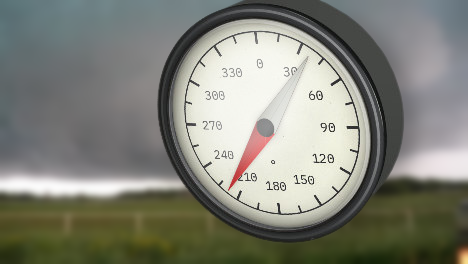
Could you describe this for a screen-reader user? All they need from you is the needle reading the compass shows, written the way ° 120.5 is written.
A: ° 217.5
